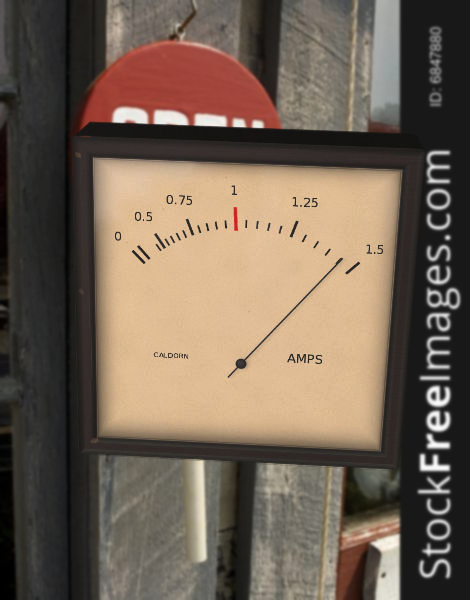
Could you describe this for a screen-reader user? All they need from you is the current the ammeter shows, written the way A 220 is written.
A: A 1.45
